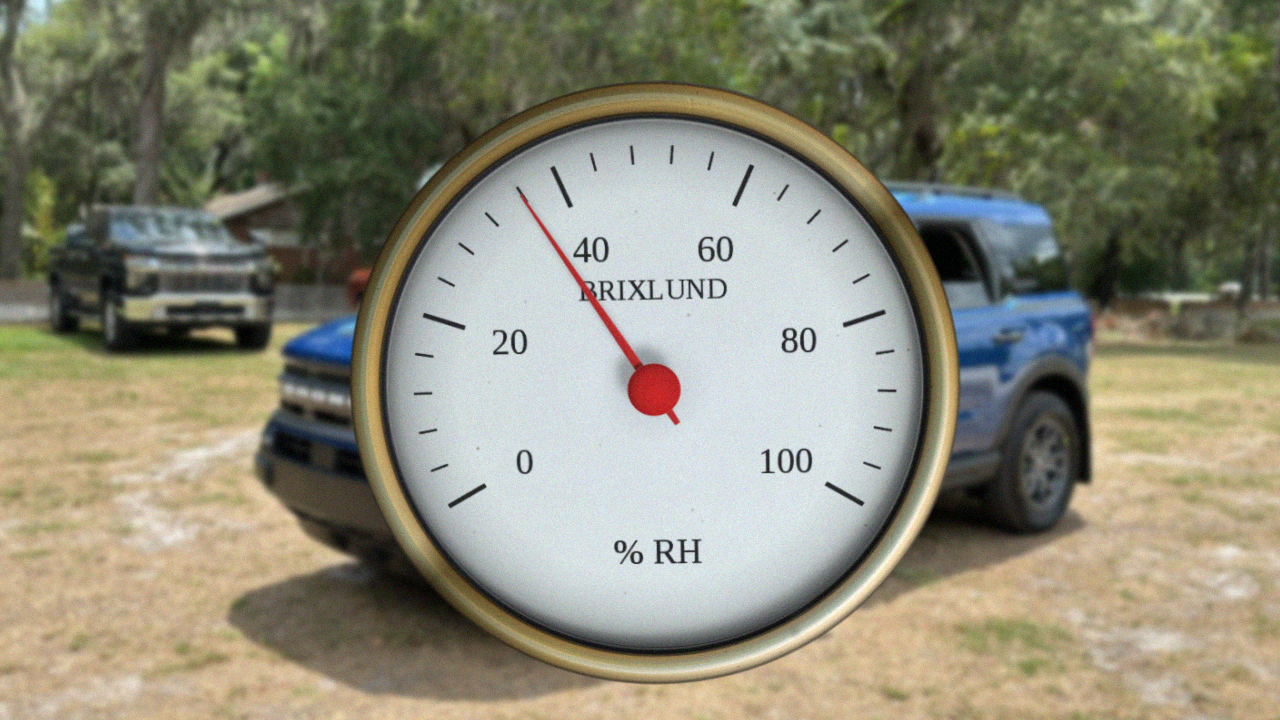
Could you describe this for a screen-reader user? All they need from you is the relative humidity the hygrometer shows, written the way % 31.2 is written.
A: % 36
